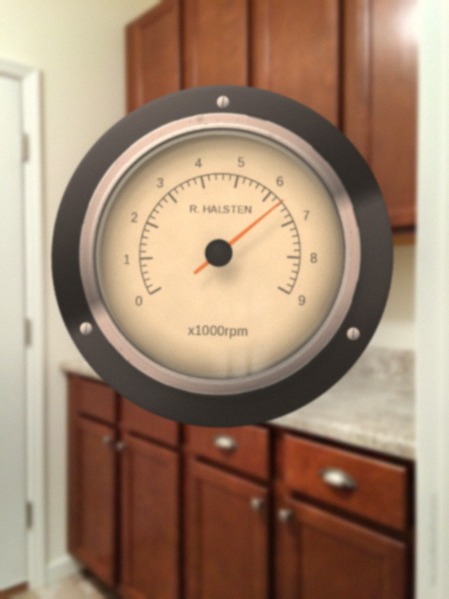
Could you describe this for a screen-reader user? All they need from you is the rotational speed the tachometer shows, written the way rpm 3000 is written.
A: rpm 6400
